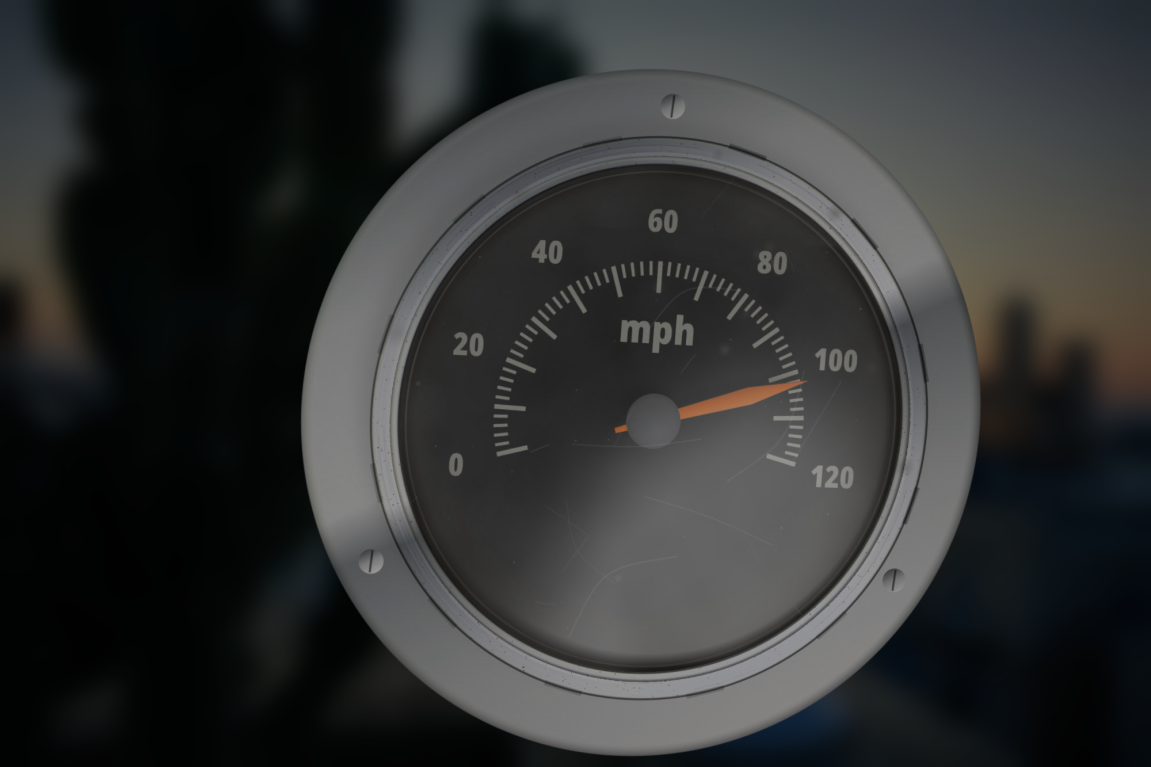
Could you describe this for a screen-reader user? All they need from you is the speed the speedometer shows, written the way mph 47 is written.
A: mph 102
